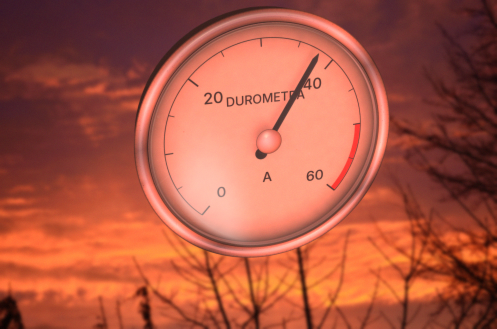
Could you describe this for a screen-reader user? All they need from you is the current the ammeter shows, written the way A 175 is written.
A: A 37.5
